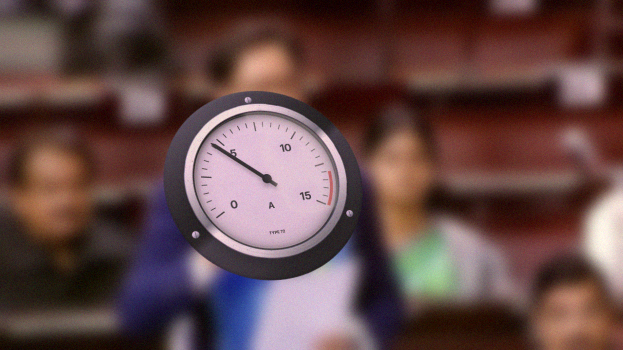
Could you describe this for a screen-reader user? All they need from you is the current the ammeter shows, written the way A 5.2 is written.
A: A 4.5
